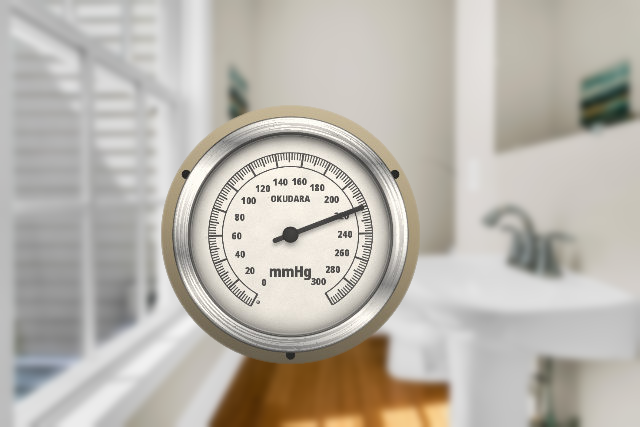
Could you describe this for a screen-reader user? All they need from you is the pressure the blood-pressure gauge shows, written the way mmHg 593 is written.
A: mmHg 220
